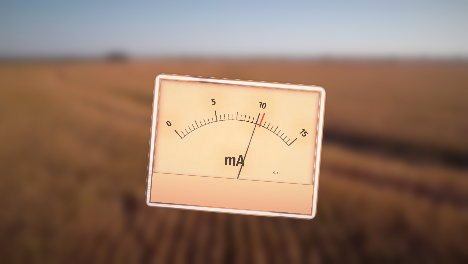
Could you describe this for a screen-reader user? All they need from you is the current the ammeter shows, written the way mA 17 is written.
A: mA 10
